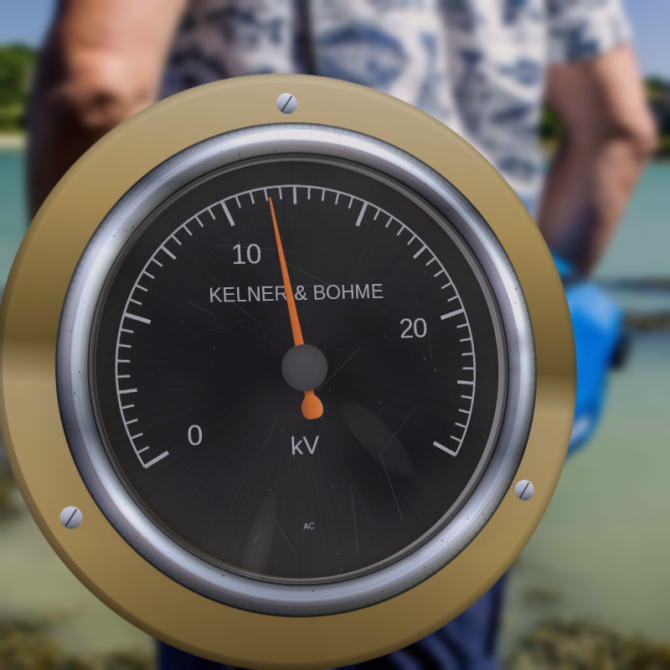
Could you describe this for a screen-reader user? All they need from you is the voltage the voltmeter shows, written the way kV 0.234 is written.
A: kV 11.5
